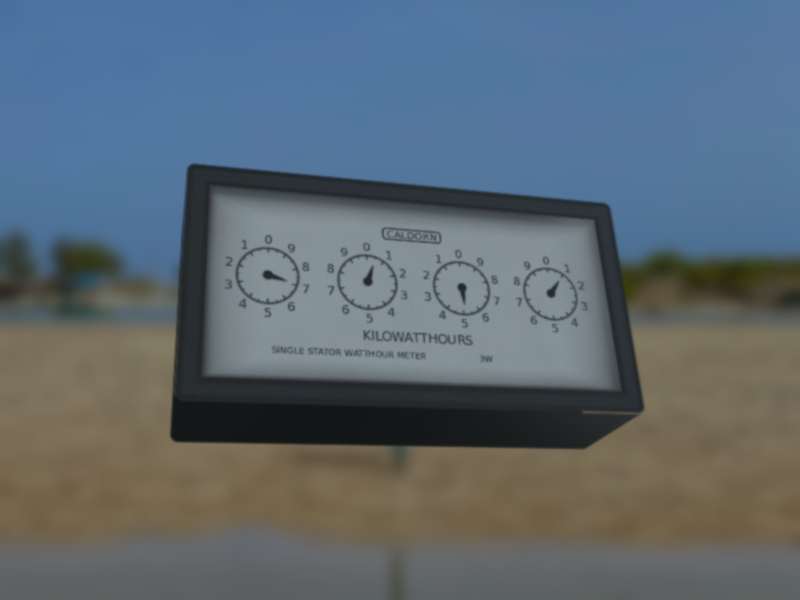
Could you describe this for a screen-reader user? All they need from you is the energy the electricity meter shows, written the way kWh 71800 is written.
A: kWh 7051
